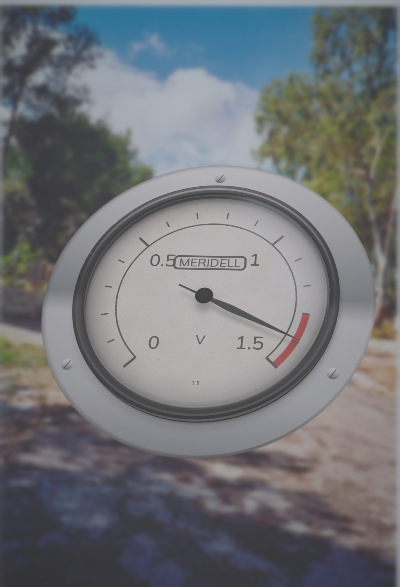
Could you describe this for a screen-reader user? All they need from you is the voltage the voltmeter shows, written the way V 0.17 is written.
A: V 1.4
